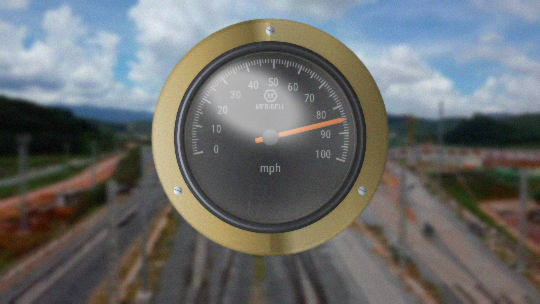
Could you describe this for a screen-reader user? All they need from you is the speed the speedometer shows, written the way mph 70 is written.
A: mph 85
